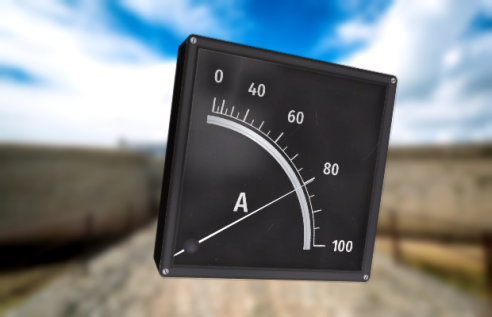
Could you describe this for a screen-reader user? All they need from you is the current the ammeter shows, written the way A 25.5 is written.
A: A 80
